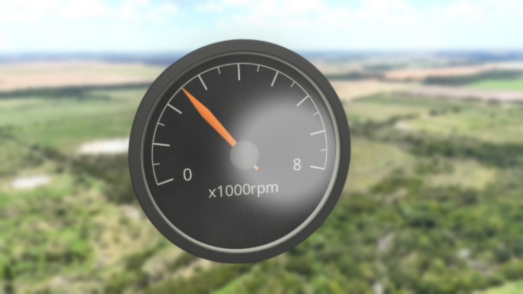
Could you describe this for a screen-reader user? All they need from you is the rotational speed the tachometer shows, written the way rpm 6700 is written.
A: rpm 2500
